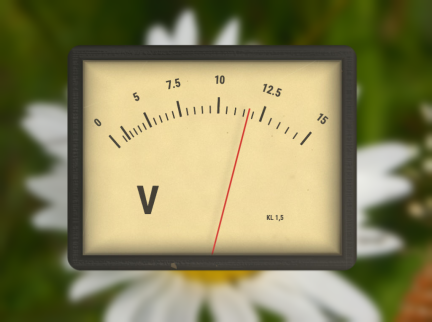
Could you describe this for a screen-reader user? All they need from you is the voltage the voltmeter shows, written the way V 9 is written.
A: V 11.75
